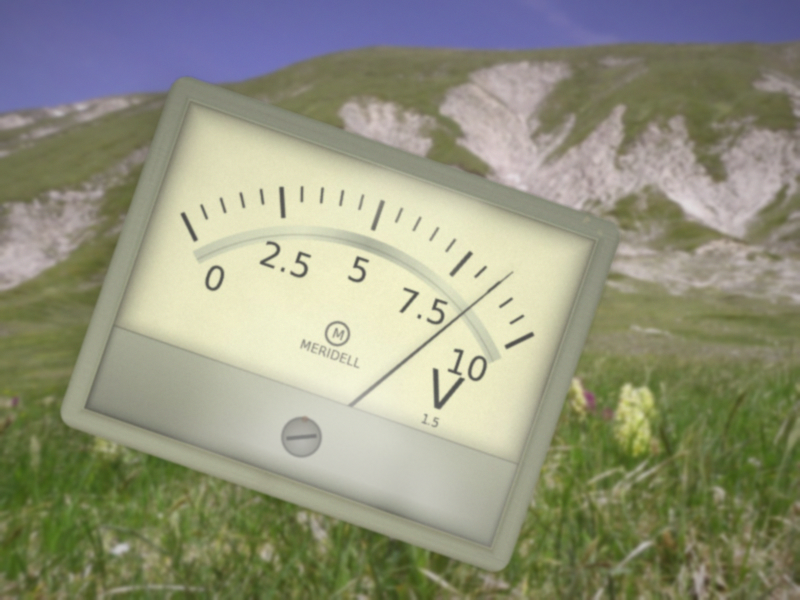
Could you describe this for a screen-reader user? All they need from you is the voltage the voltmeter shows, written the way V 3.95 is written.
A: V 8.5
